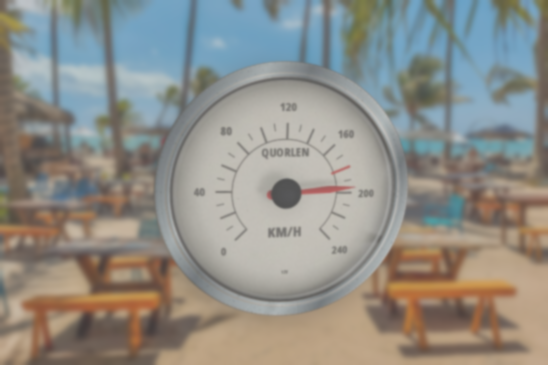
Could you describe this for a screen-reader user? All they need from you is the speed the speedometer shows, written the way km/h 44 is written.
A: km/h 195
